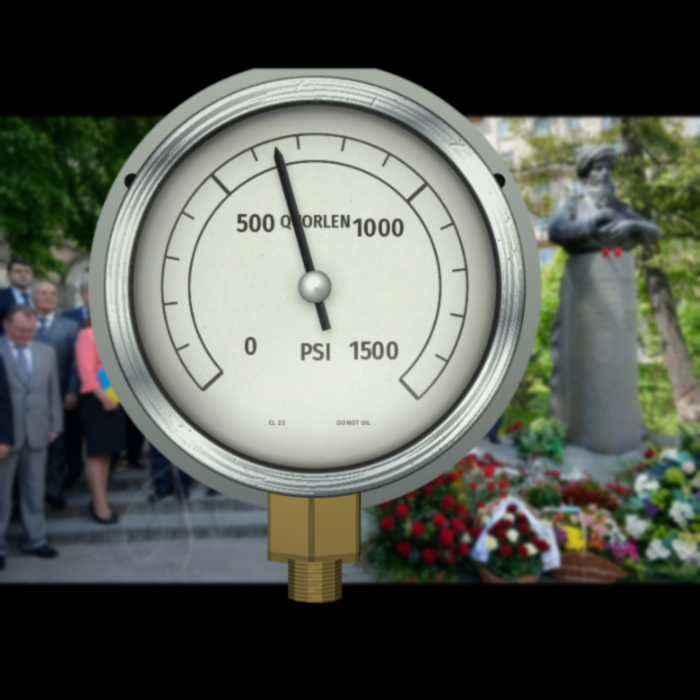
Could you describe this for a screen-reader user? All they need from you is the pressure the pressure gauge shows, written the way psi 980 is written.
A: psi 650
